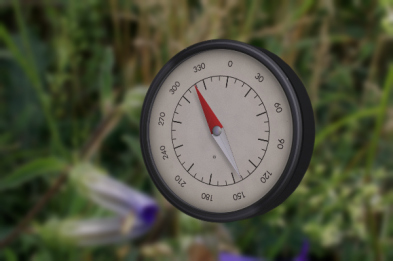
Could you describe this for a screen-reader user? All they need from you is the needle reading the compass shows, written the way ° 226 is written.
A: ° 320
